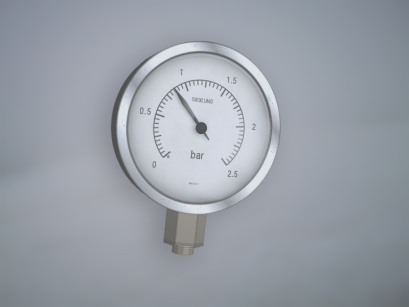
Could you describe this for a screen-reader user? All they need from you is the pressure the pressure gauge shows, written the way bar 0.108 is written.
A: bar 0.85
